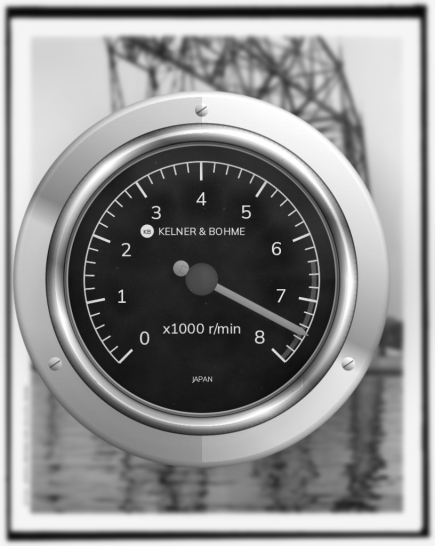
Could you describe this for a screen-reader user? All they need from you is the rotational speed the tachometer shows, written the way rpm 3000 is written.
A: rpm 7500
